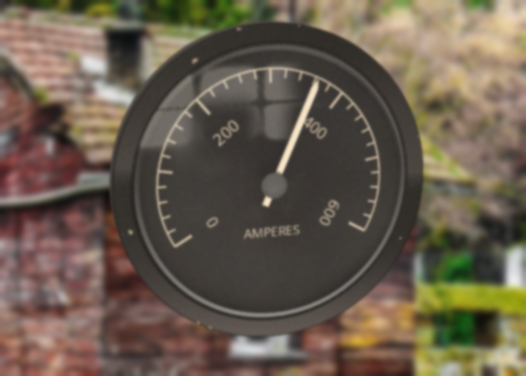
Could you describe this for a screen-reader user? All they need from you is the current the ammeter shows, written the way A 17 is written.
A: A 360
